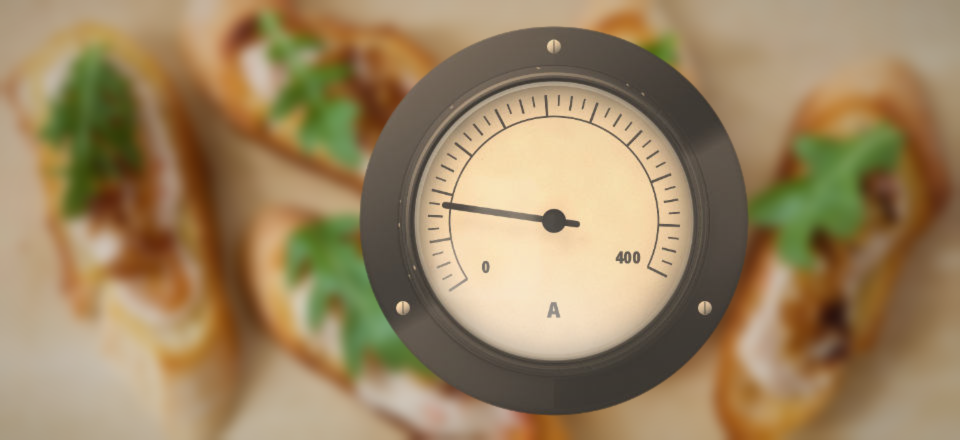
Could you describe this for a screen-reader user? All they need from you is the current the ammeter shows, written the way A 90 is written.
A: A 70
